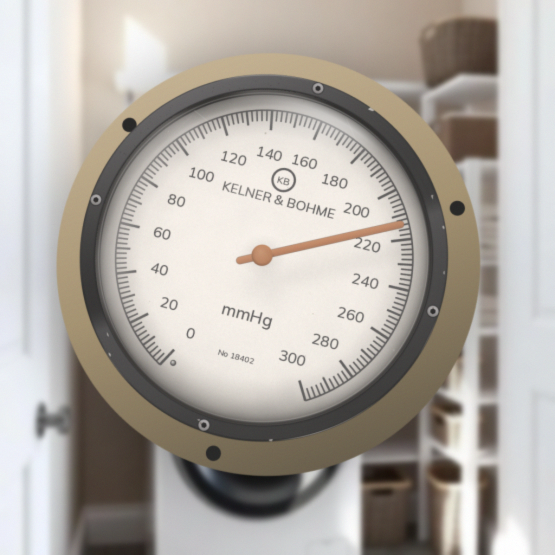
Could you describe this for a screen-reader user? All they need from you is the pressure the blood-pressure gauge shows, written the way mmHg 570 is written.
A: mmHg 214
